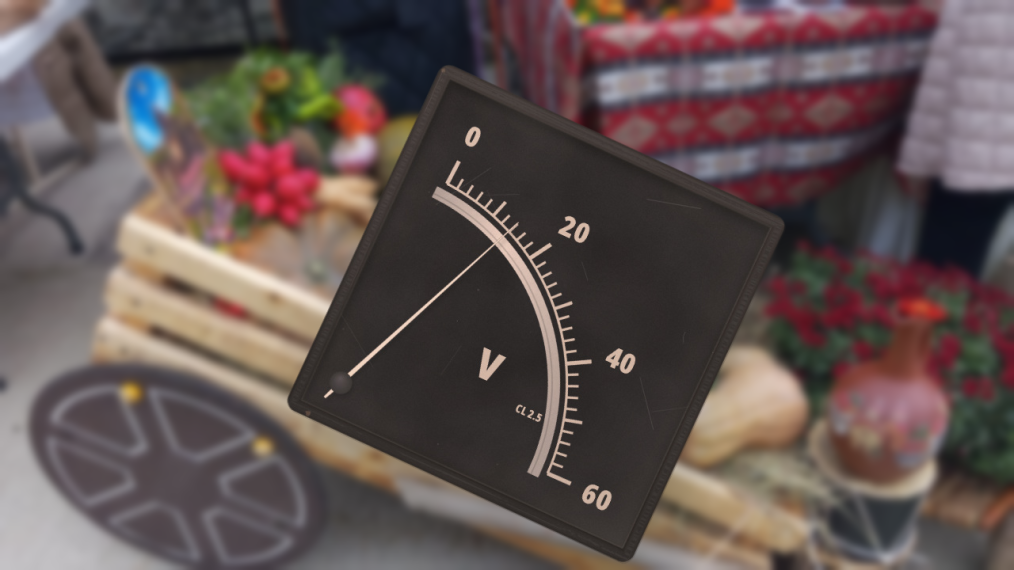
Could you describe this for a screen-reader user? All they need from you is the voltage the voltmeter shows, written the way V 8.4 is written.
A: V 14
